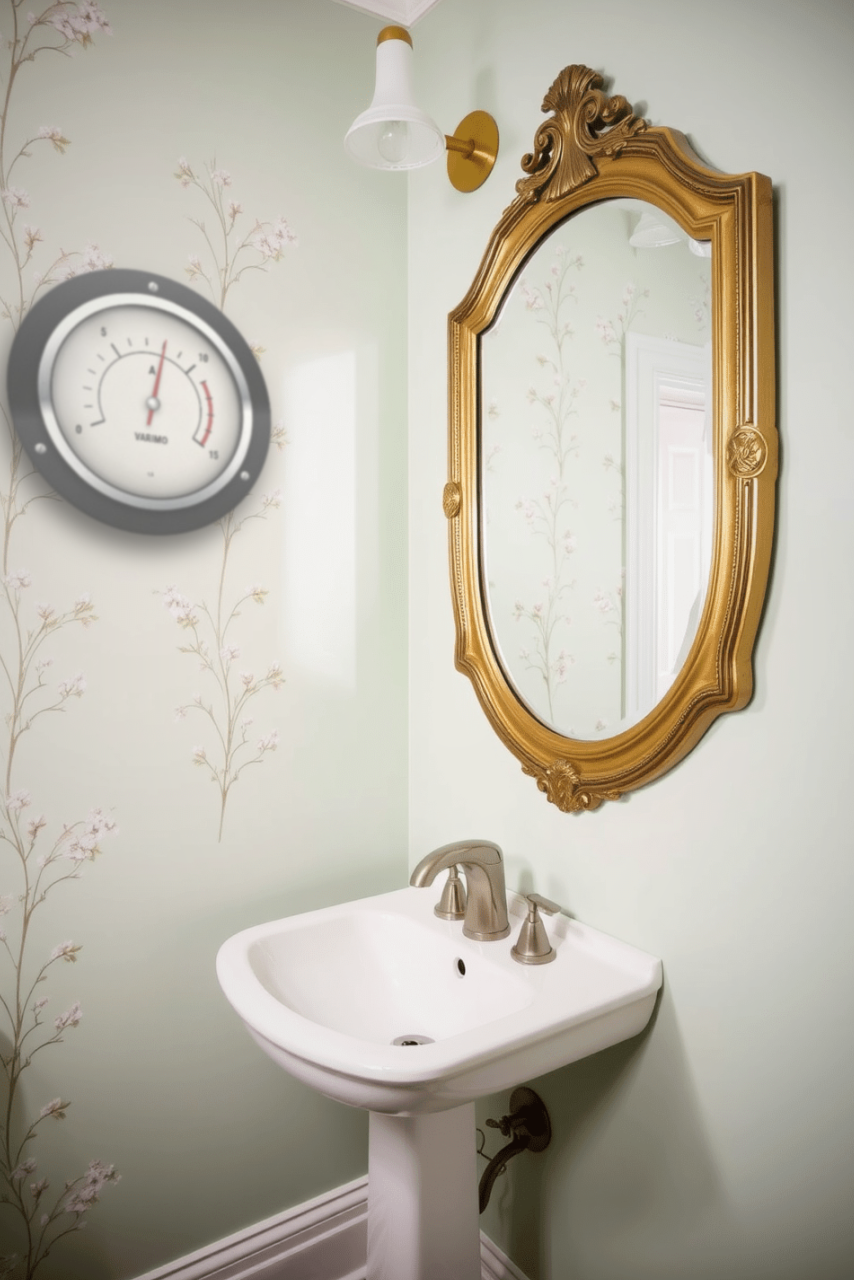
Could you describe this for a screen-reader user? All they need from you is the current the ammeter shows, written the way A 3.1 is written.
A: A 8
